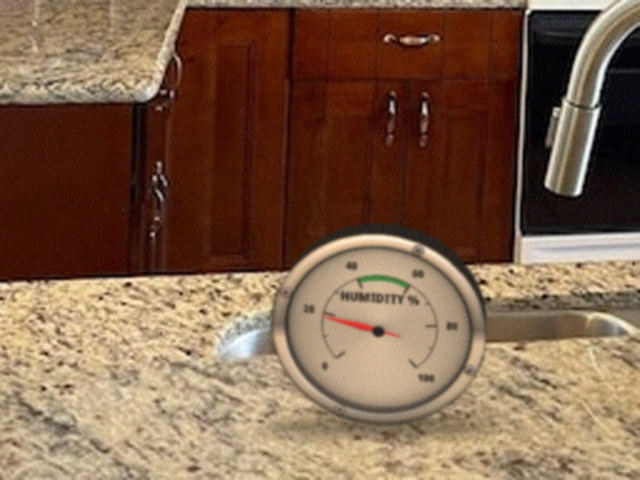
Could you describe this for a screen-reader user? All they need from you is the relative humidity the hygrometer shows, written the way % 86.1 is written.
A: % 20
